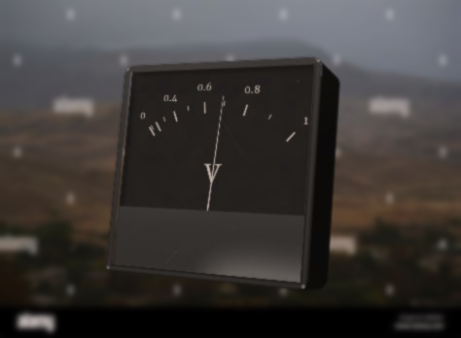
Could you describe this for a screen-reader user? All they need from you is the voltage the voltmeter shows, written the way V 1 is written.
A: V 0.7
